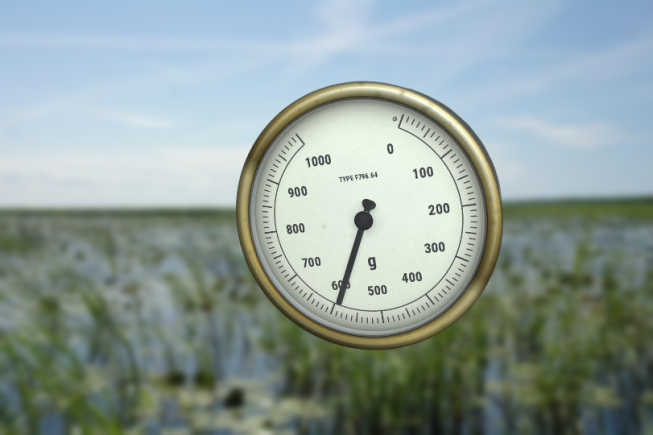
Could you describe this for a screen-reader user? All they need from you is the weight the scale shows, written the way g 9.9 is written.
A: g 590
